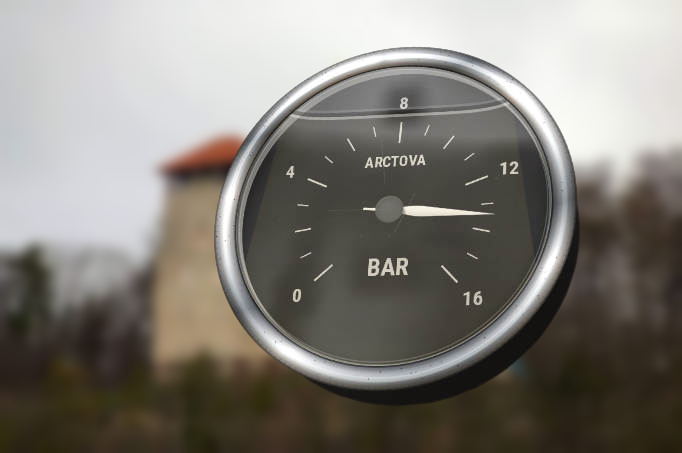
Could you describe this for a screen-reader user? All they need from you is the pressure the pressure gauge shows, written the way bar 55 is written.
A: bar 13.5
